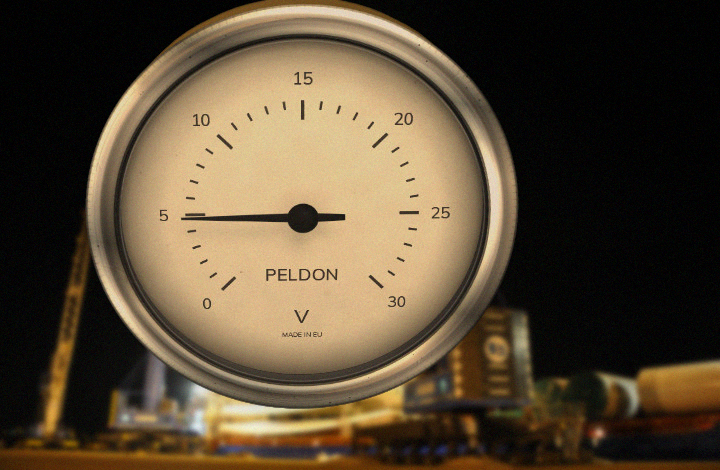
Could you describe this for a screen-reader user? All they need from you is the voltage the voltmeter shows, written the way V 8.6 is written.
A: V 5
